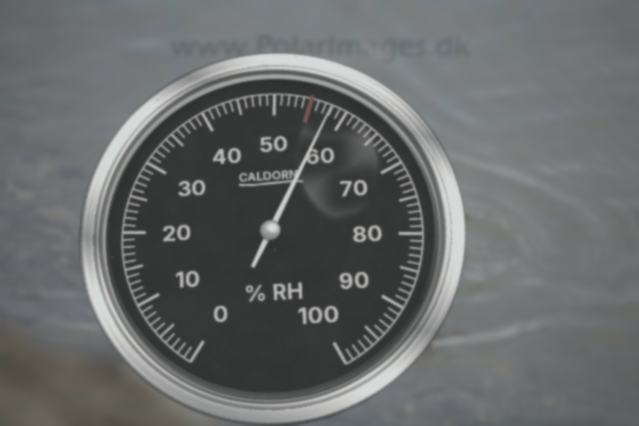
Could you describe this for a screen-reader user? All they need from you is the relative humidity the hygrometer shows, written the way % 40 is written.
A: % 58
